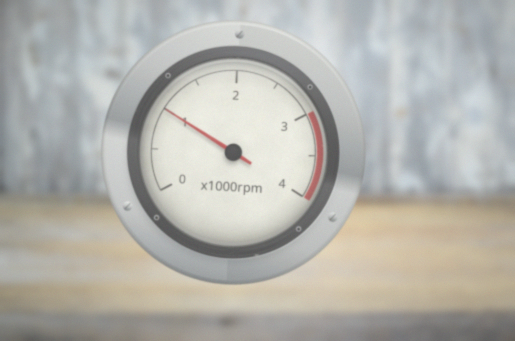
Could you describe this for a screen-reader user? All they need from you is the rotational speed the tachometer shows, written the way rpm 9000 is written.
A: rpm 1000
